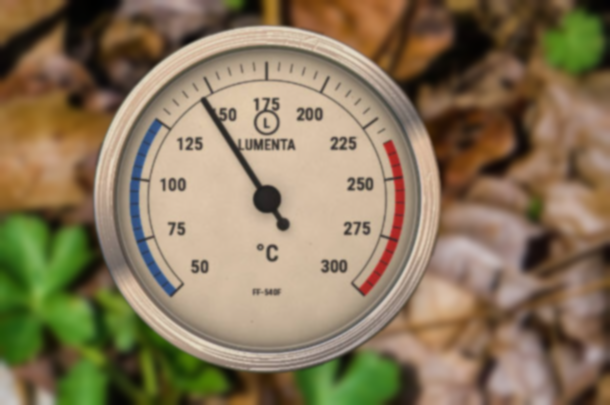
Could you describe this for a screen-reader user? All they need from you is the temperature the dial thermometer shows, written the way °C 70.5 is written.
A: °C 145
